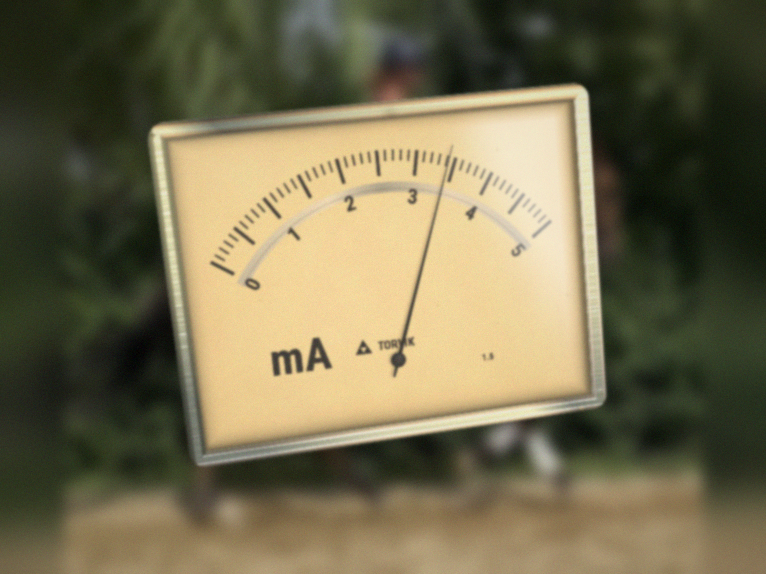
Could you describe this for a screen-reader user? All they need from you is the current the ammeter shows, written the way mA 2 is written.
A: mA 3.4
